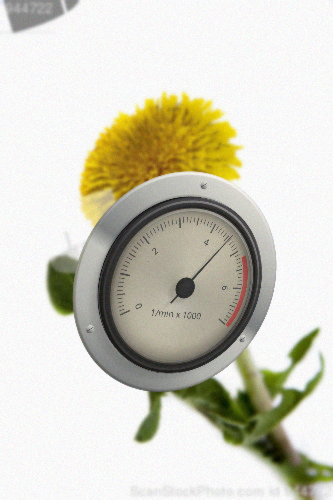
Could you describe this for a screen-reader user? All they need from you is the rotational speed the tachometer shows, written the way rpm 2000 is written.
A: rpm 4500
